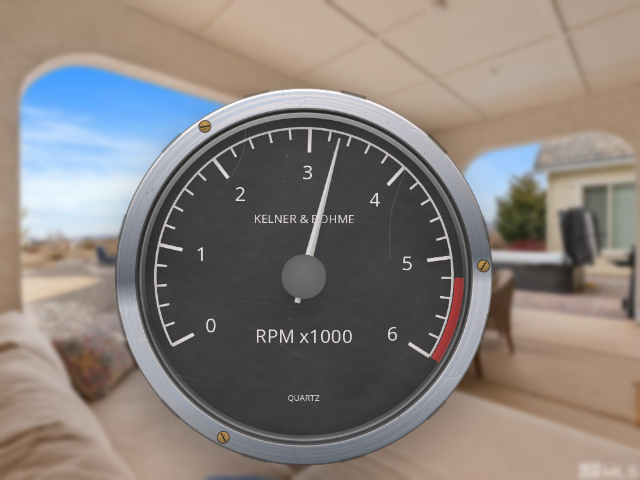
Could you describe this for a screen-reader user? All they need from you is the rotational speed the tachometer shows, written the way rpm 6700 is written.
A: rpm 3300
